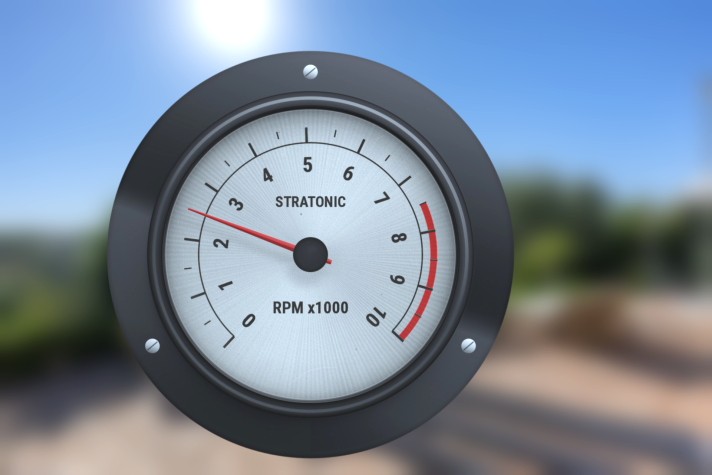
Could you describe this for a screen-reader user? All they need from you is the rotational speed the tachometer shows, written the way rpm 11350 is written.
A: rpm 2500
